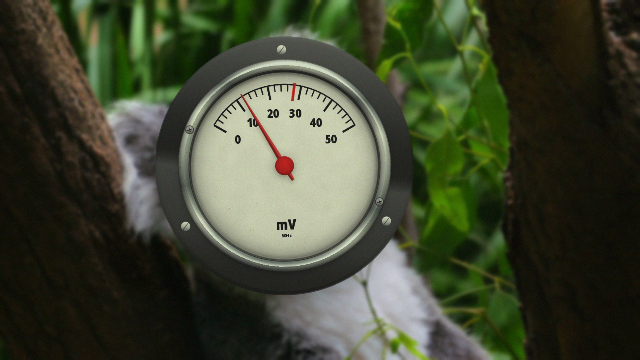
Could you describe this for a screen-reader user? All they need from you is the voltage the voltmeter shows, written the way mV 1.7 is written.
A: mV 12
